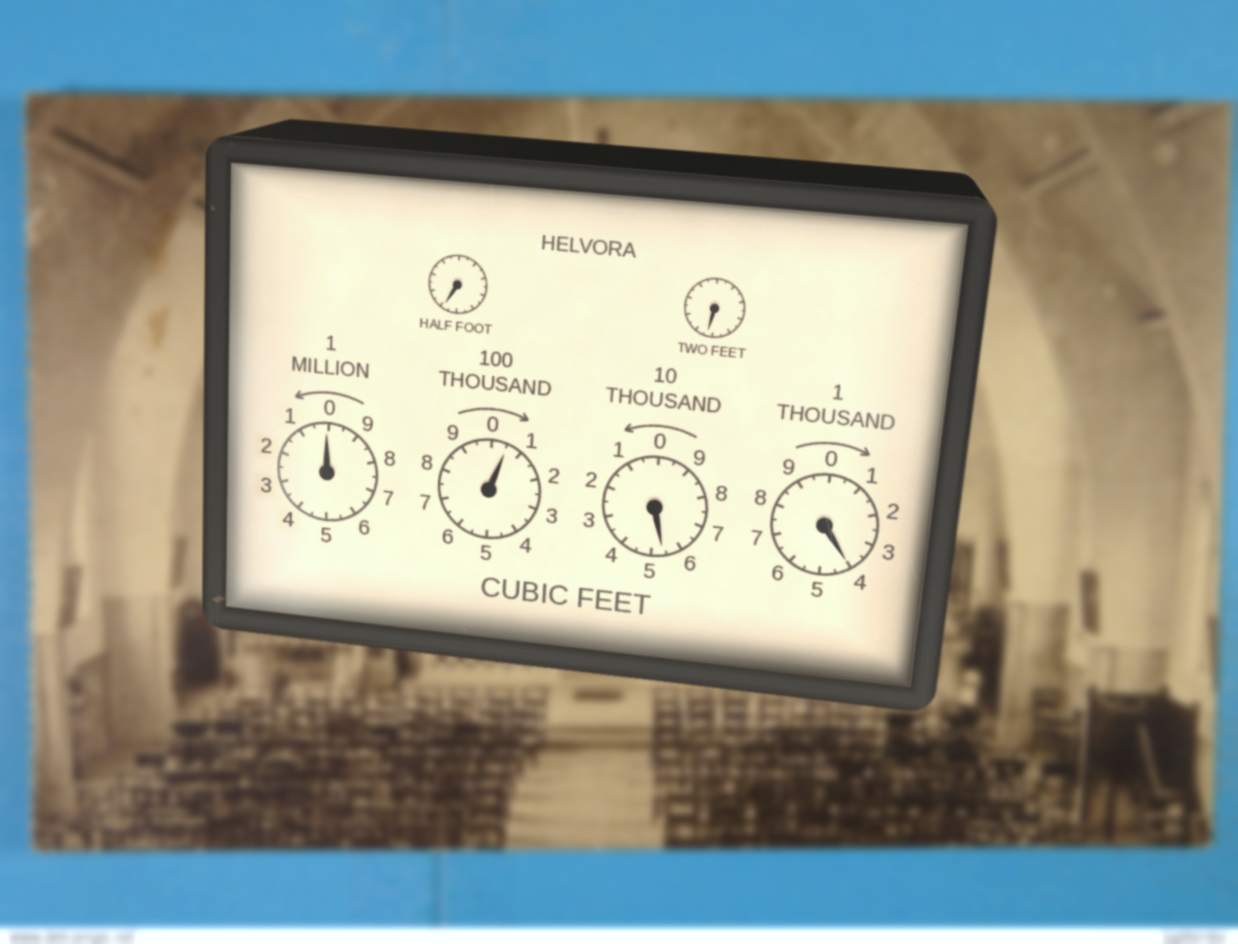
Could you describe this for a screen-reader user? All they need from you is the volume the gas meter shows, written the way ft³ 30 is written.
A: ft³ 5400
